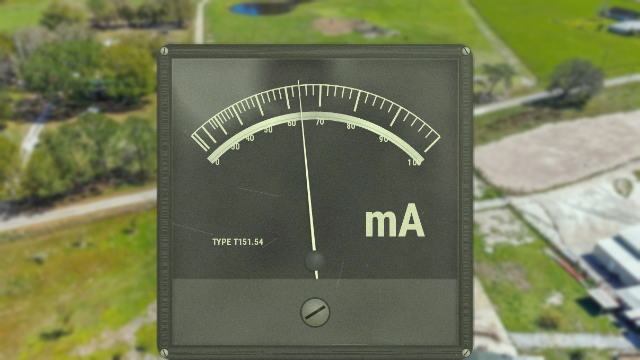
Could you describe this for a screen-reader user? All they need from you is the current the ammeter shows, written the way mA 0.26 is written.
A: mA 64
